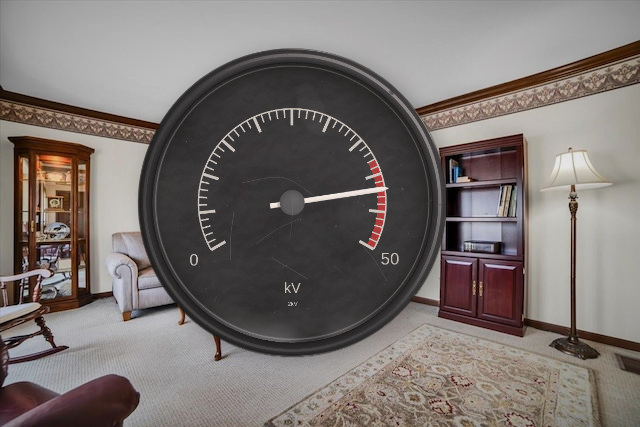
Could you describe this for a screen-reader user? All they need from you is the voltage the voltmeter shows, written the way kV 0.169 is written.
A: kV 42
